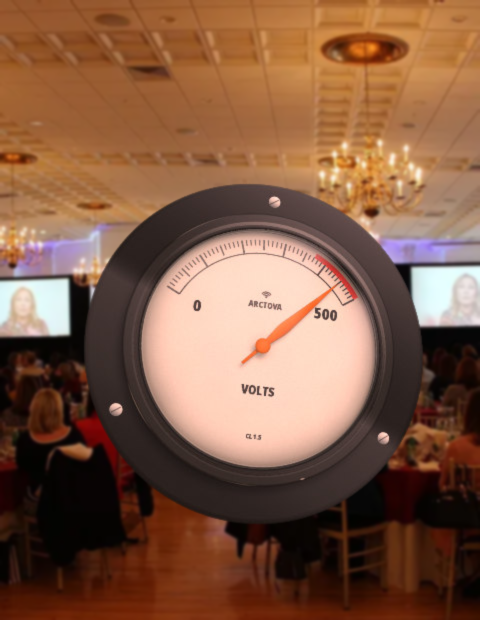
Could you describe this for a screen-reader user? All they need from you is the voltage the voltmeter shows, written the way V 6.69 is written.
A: V 450
